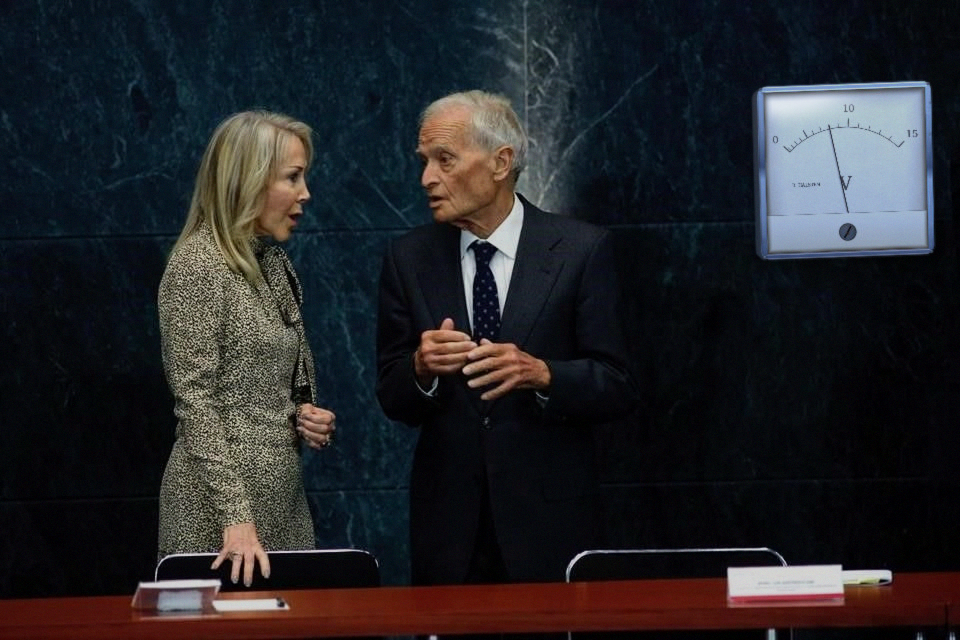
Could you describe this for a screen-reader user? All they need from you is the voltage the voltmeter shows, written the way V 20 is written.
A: V 8
